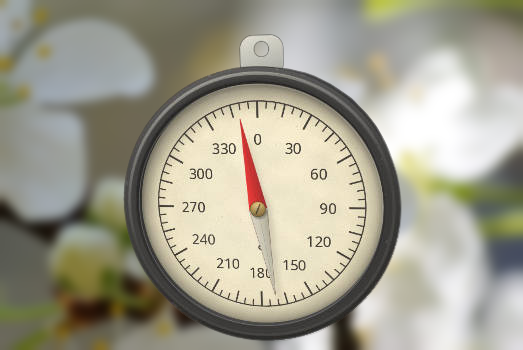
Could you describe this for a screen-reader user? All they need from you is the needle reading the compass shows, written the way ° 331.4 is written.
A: ° 350
